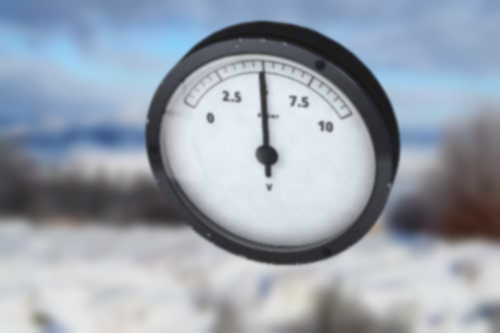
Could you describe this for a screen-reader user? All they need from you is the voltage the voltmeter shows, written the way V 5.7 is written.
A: V 5
